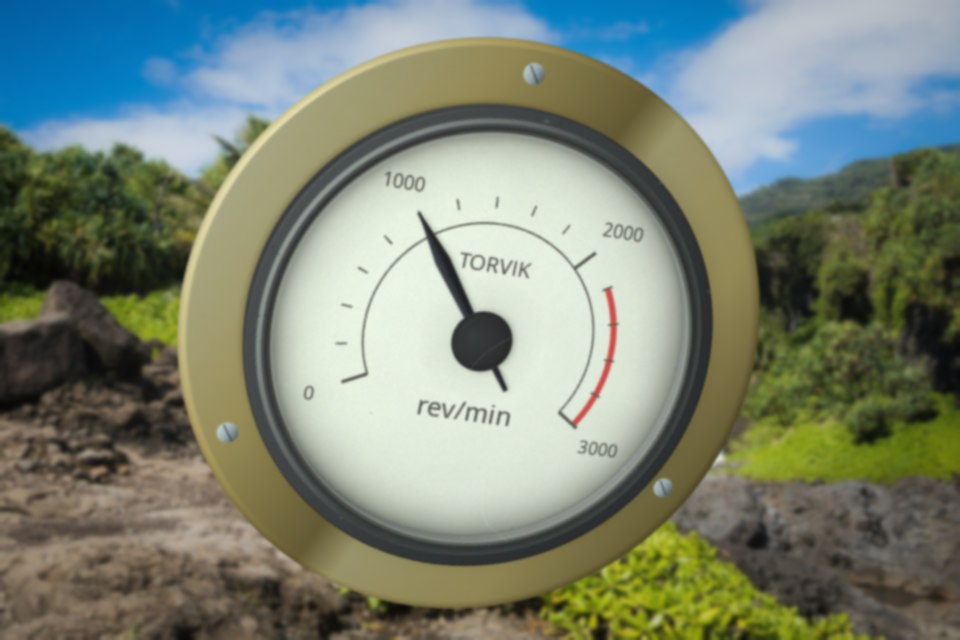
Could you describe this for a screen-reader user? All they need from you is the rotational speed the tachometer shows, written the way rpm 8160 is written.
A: rpm 1000
